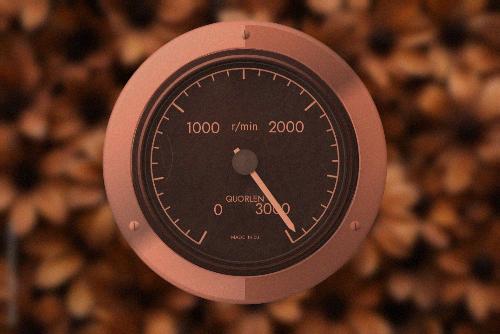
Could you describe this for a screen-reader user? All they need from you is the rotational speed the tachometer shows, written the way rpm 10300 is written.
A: rpm 2950
